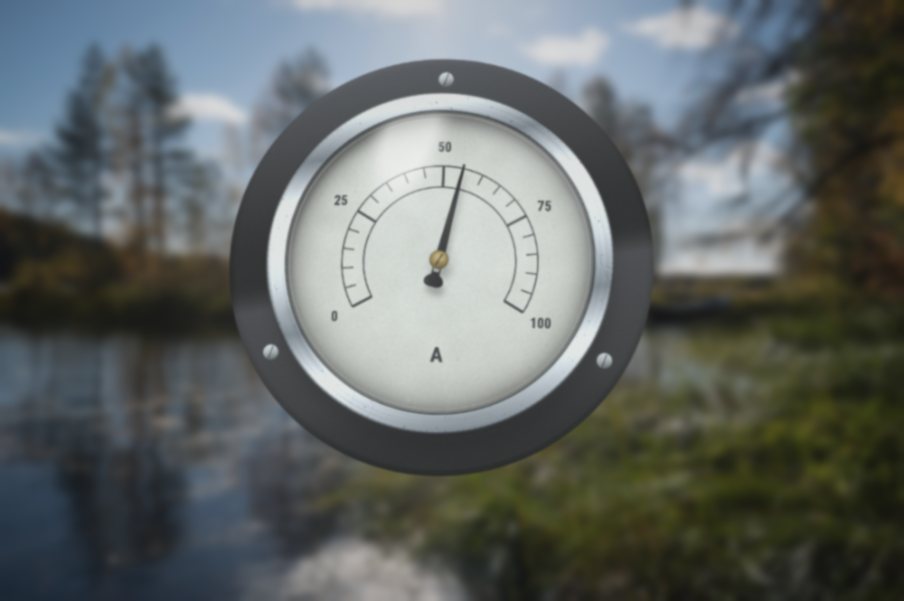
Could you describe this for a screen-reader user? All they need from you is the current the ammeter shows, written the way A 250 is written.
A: A 55
